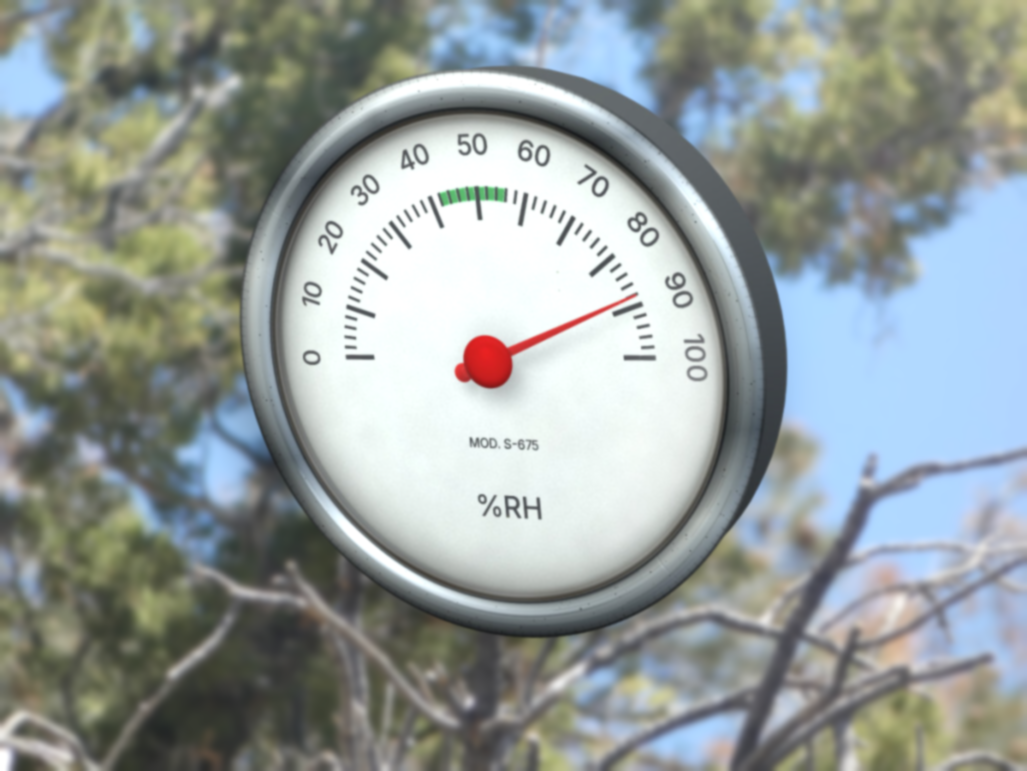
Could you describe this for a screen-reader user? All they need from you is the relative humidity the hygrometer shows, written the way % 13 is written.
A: % 88
